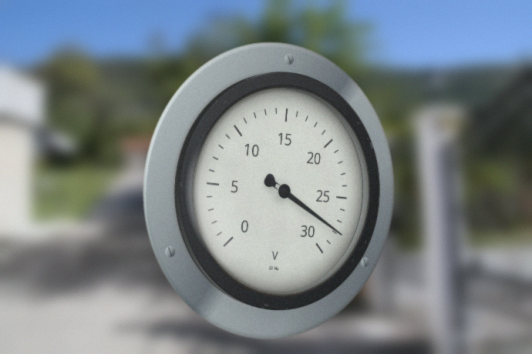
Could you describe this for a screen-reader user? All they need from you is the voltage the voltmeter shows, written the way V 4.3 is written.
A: V 28
